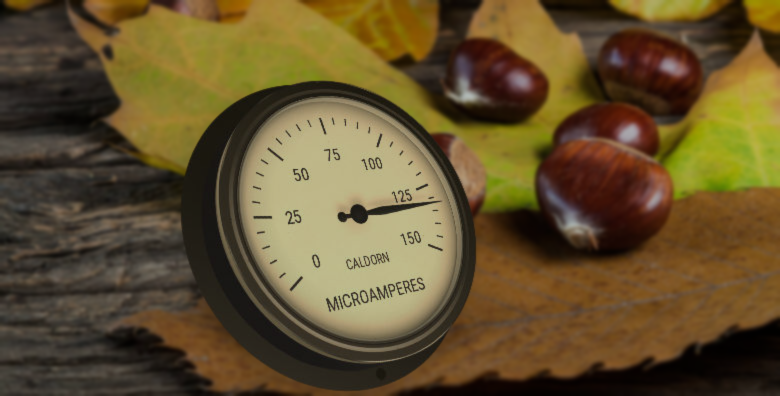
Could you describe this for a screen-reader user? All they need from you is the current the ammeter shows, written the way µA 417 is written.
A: µA 132.5
